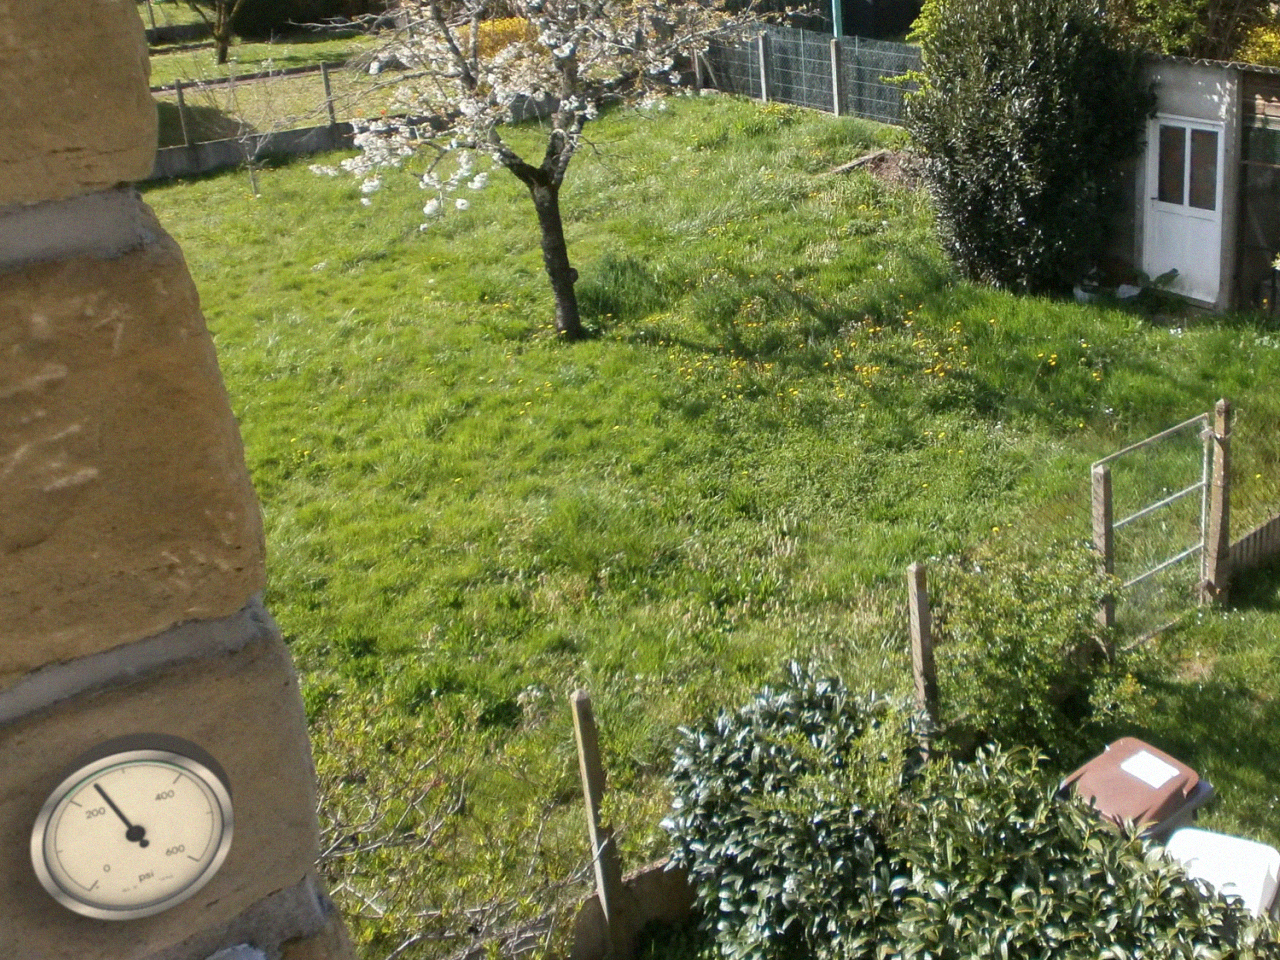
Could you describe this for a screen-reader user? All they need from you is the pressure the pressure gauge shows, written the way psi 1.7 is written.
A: psi 250
